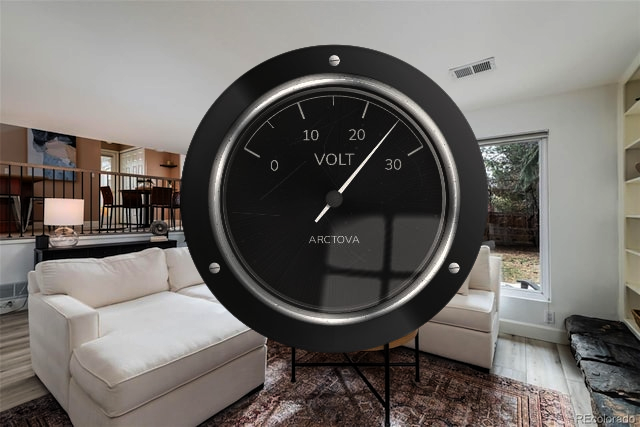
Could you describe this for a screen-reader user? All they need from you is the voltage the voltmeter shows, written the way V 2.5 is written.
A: V 25
